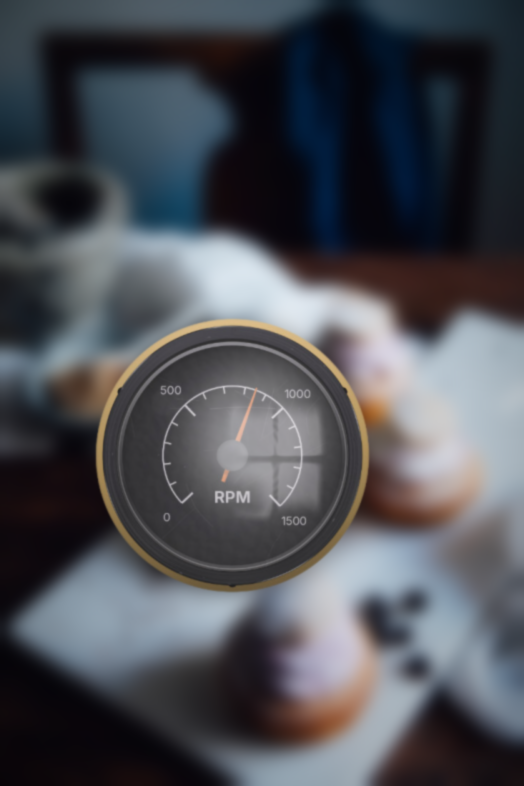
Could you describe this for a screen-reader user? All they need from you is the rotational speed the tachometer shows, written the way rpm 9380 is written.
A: rpm 850
